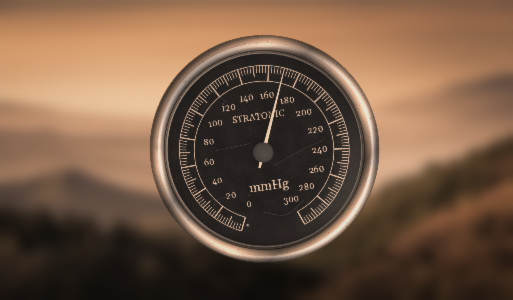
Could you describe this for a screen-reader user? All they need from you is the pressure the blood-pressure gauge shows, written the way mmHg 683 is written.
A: mmHg 170
